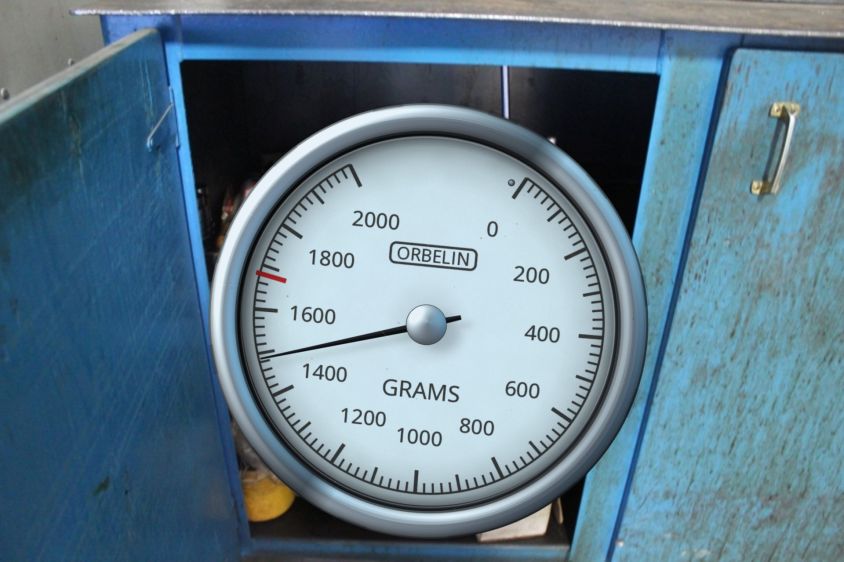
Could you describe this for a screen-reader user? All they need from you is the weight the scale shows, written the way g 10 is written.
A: g 1490
